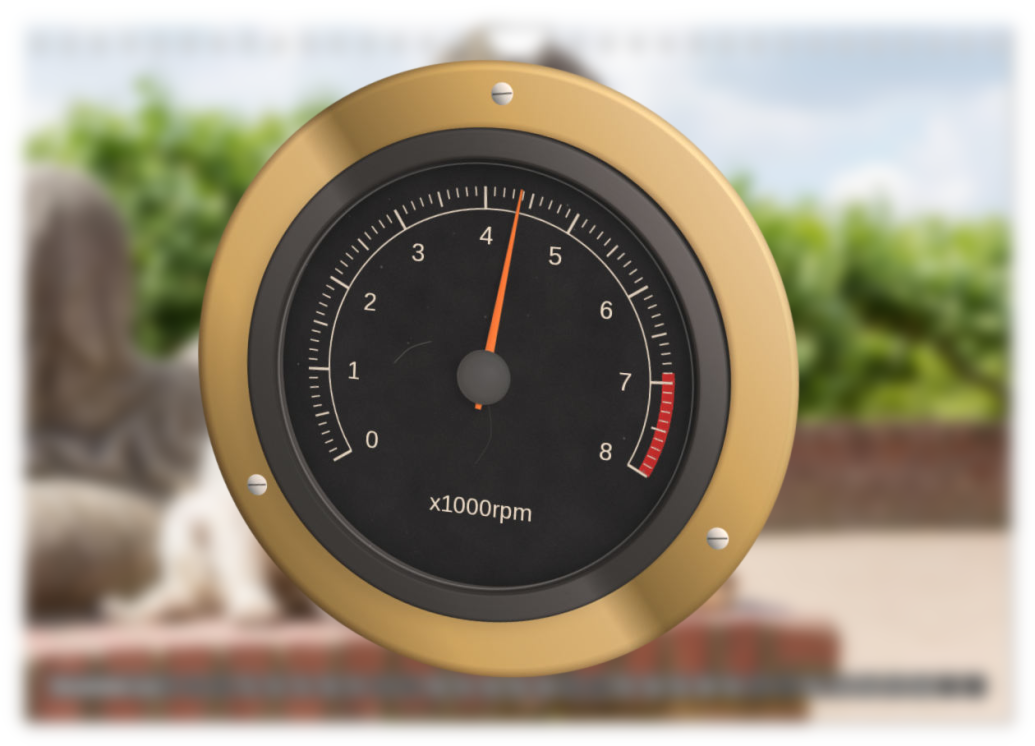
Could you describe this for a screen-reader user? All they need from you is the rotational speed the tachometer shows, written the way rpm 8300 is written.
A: rpm 4400
